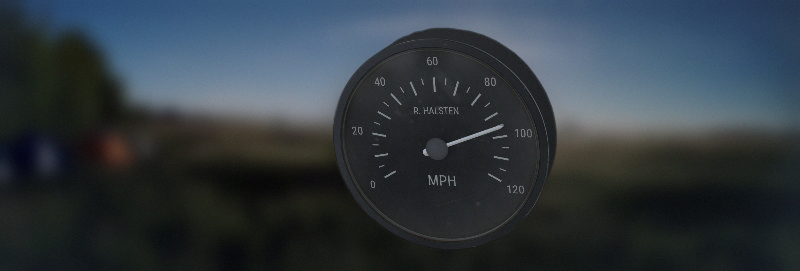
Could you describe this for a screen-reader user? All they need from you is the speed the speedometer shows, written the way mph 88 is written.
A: mph 95
